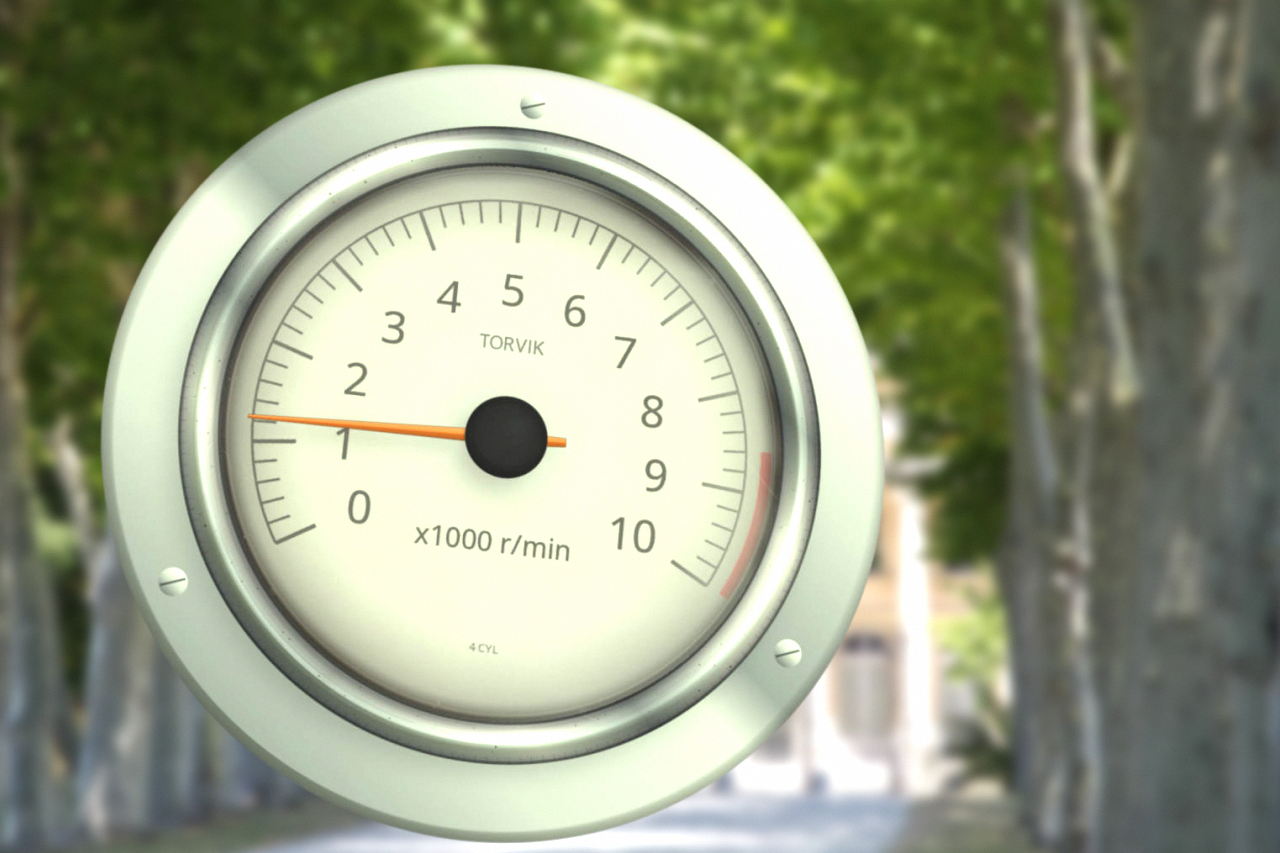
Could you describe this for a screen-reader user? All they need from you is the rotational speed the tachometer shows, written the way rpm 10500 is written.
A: rpm 1200
